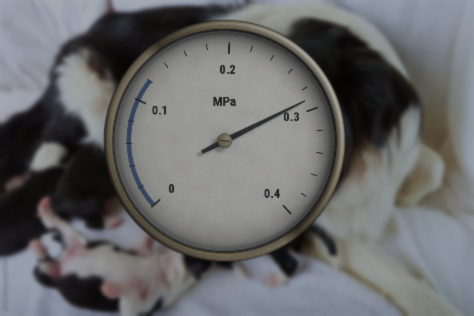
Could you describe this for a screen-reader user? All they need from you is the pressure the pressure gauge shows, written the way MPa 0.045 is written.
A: MPa 0.29
